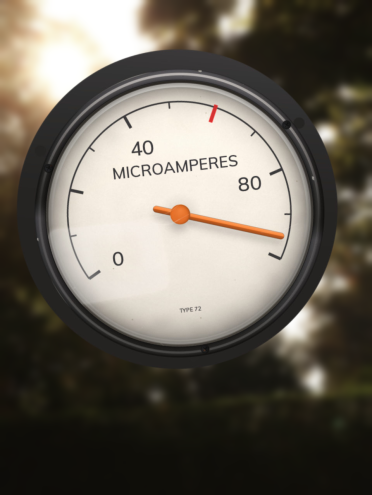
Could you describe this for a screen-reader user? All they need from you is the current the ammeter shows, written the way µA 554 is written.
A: µA 95
